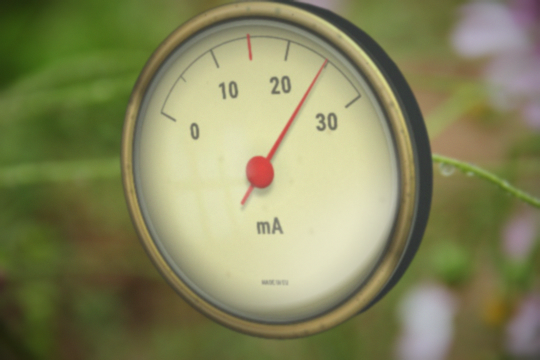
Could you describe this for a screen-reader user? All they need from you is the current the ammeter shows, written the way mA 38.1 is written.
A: mA 25
